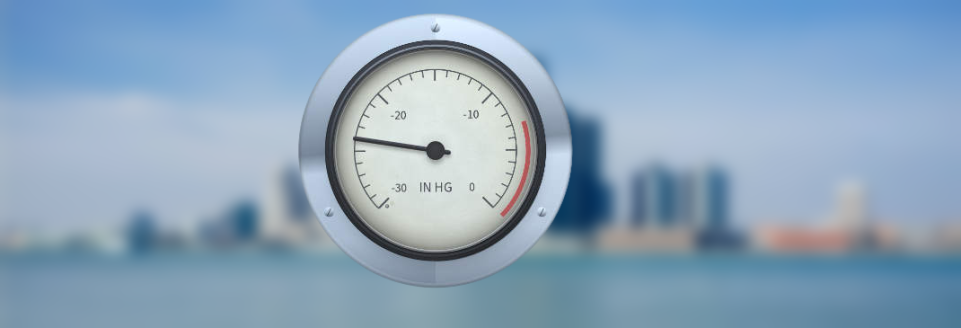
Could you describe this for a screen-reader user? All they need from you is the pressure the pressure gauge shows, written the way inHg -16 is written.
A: inHg -24
